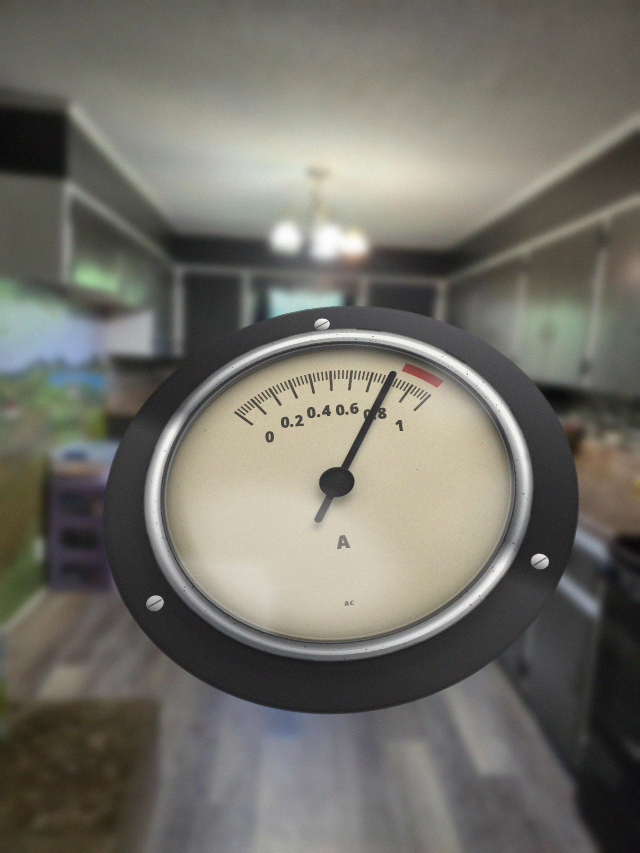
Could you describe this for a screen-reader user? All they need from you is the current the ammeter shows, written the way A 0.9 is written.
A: A 0.8
